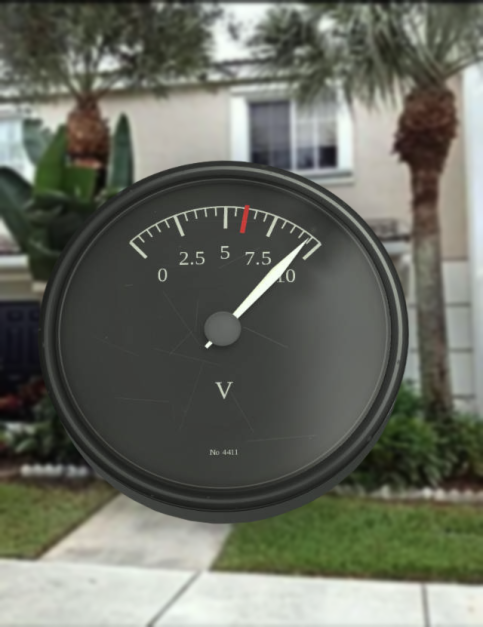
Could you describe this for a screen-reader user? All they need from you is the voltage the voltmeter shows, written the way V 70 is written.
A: V 9.5
